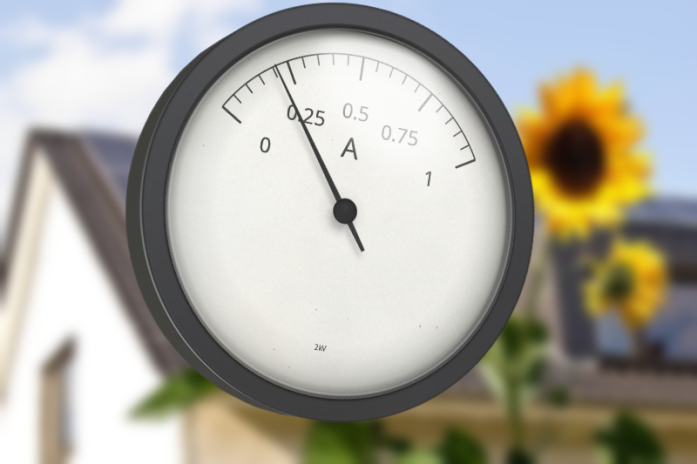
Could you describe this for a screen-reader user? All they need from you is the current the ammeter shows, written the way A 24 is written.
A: A 0.2
